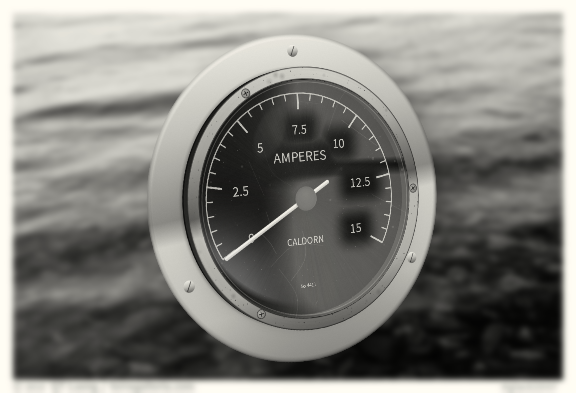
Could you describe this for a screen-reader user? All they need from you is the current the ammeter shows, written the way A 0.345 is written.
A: A 0
